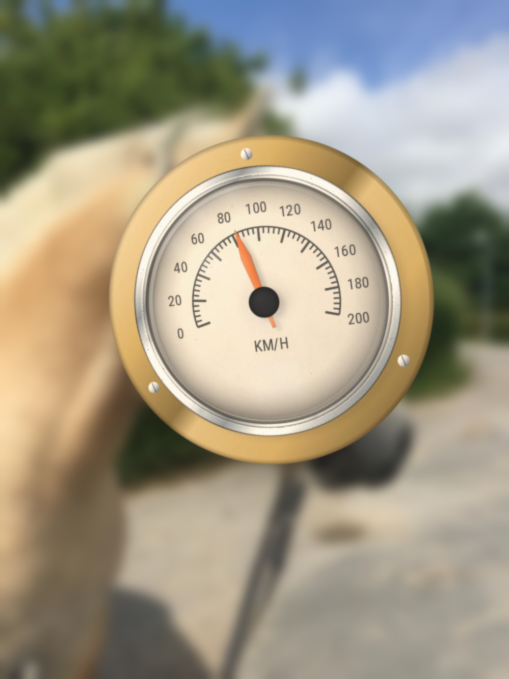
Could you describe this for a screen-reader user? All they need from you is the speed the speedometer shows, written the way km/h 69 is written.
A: km/h 84
